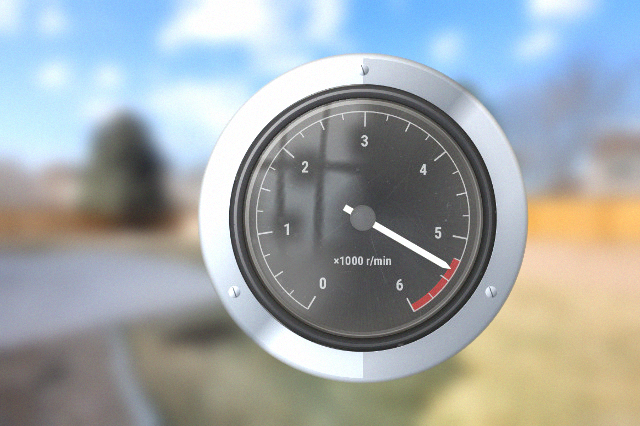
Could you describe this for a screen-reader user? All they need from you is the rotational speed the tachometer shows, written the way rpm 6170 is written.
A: rpm 5375
